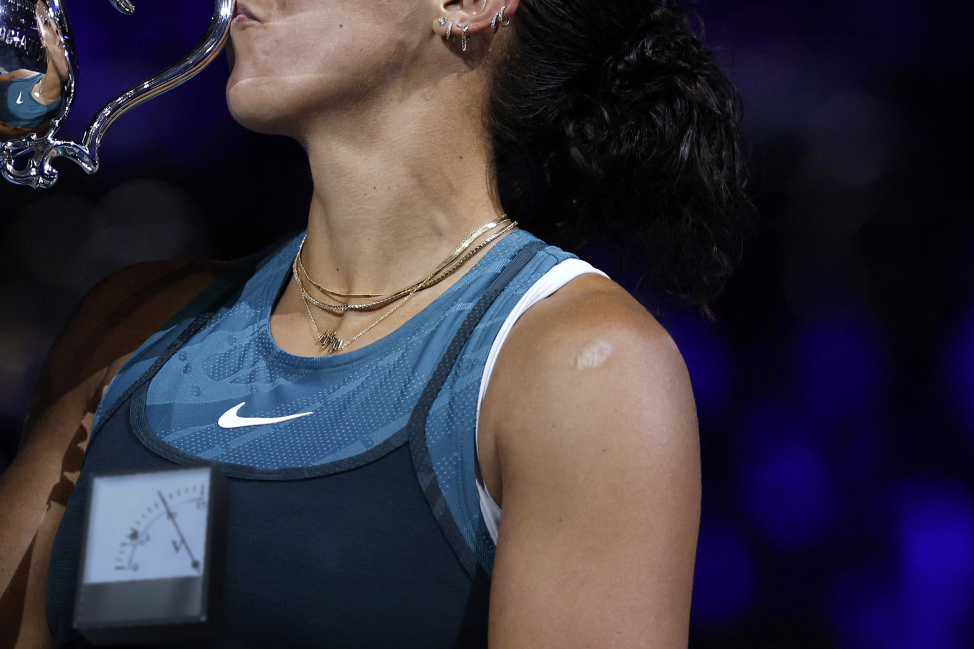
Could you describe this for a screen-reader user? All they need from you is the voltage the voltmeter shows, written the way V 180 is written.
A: V 10
